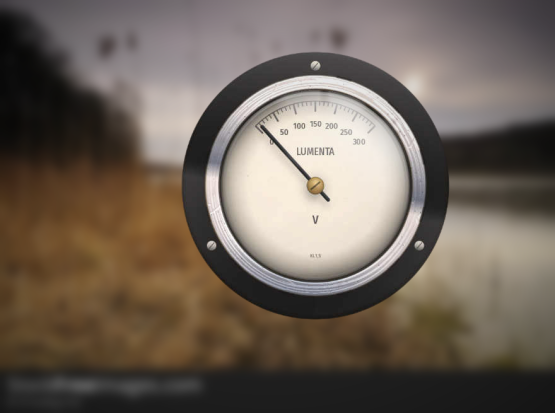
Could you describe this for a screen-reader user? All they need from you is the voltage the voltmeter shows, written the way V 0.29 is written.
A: V 10
